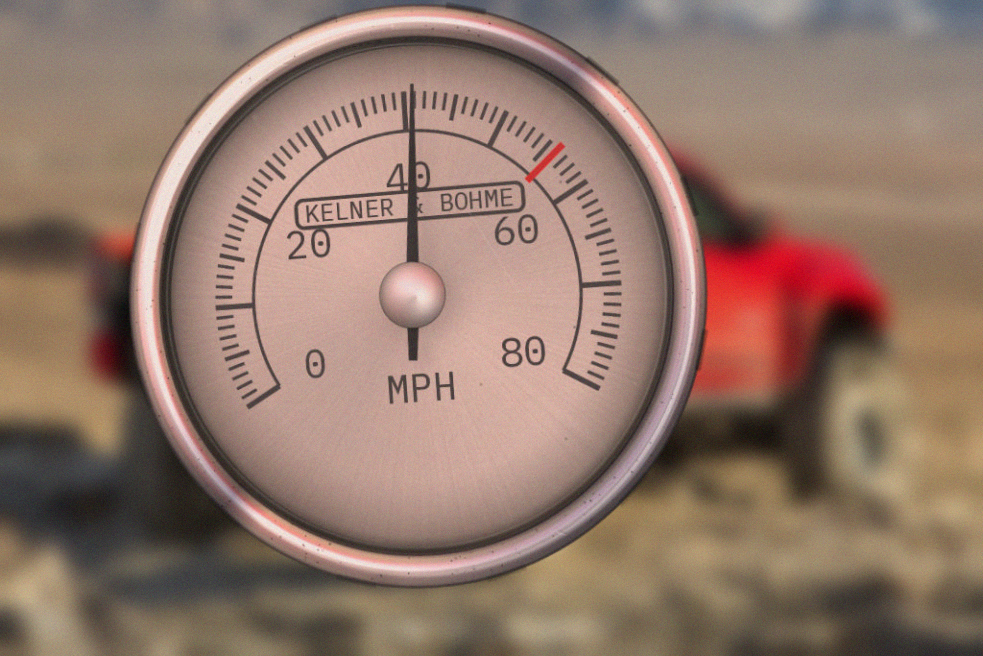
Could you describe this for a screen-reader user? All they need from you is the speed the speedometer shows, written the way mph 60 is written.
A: mph 41
